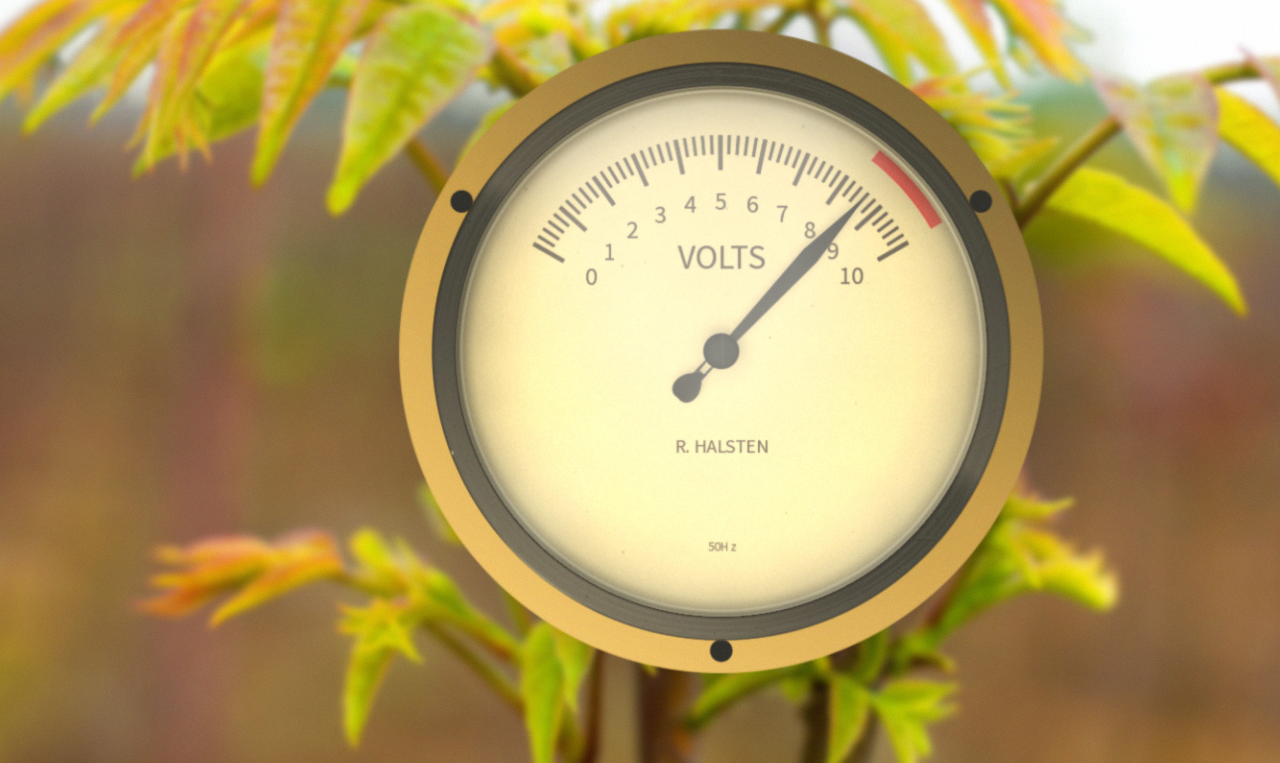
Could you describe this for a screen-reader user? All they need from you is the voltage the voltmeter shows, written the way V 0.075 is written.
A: V 8.6
